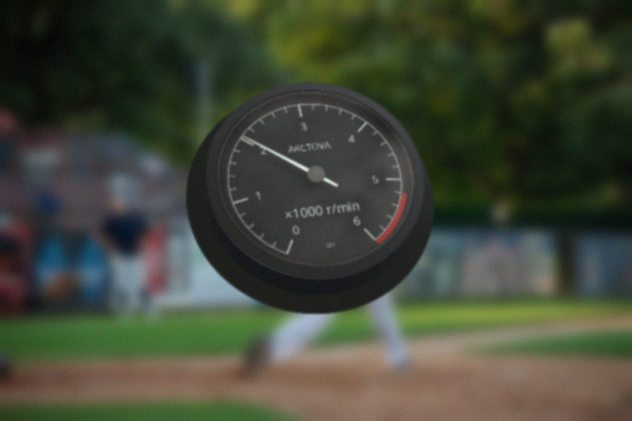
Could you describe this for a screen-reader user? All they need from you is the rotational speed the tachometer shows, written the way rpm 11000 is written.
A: rpm 2000
